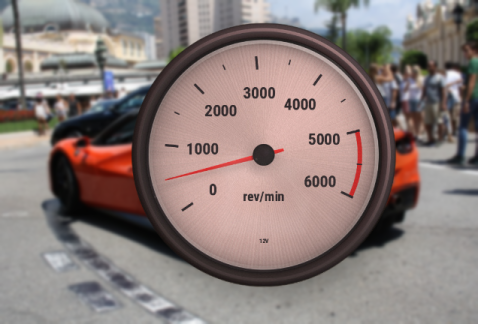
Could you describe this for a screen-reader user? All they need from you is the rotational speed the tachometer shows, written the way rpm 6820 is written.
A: rpm 500
